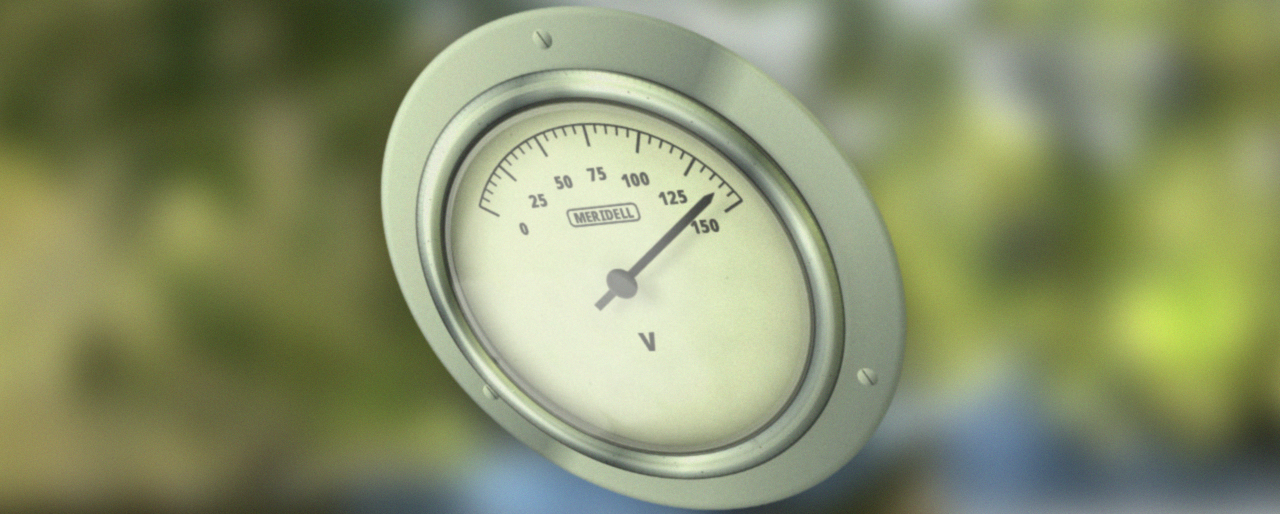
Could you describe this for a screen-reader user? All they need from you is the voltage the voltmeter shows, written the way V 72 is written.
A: V 140
